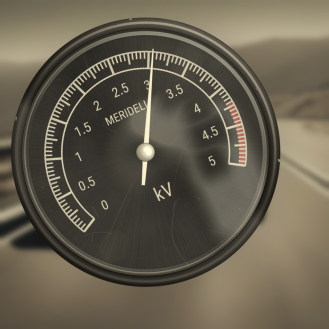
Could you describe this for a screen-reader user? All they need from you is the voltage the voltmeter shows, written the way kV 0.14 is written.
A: kV 3.05
